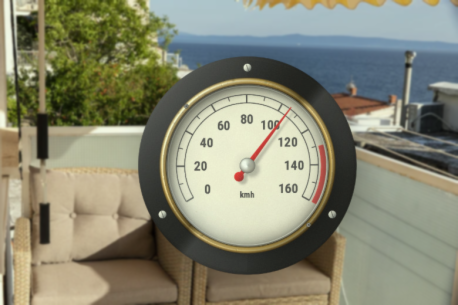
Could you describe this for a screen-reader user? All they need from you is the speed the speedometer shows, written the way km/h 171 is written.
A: km/h 105
